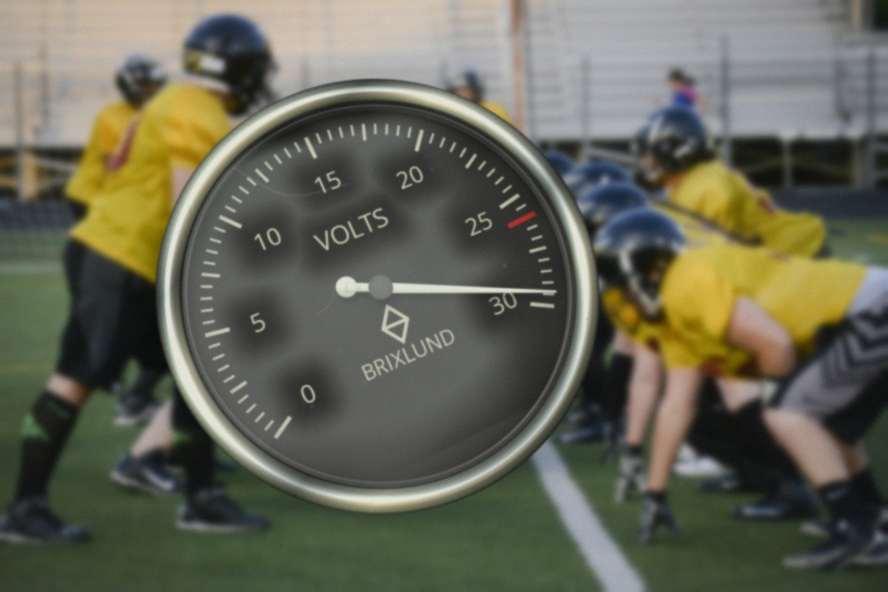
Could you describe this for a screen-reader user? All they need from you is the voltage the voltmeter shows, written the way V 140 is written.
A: V 29.5
